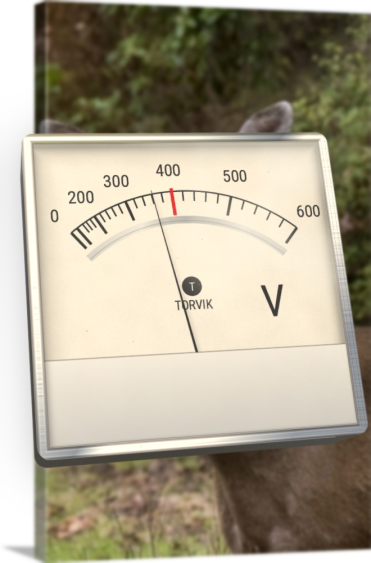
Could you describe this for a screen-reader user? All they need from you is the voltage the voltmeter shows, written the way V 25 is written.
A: V 360
